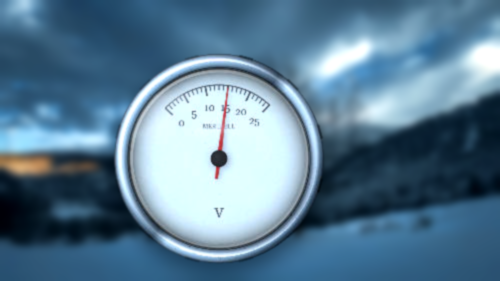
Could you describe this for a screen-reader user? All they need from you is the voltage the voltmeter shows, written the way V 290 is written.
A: V 15
